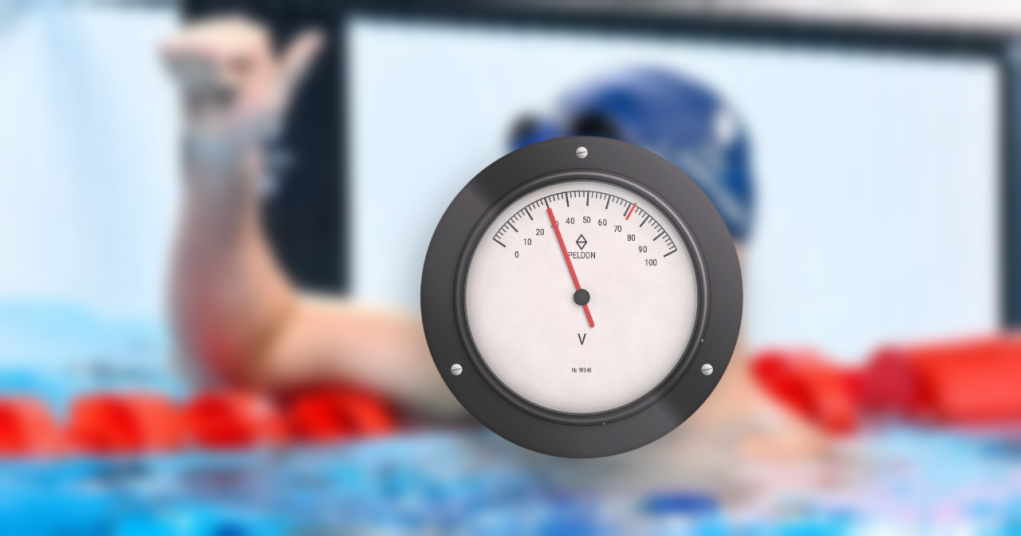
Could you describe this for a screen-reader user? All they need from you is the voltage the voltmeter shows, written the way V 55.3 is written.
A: V 30
